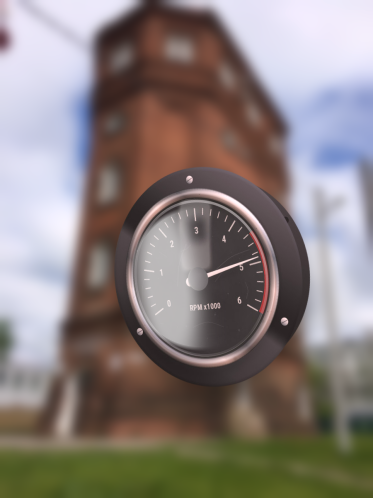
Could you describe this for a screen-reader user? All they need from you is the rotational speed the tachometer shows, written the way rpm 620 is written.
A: rpm 4900
